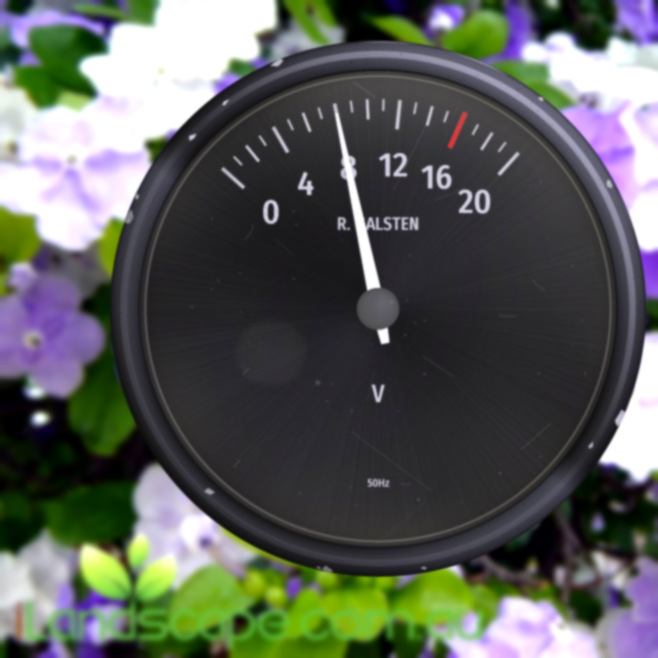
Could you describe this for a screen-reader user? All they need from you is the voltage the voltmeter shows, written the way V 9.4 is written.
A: V 8
